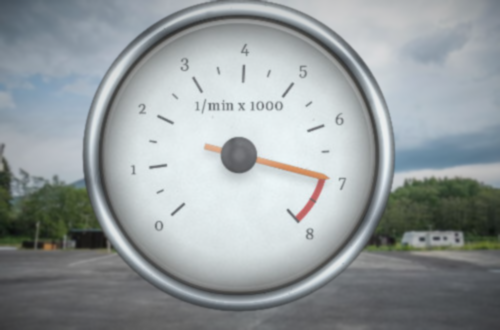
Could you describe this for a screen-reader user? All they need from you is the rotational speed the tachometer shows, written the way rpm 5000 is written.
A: rpm 7000
